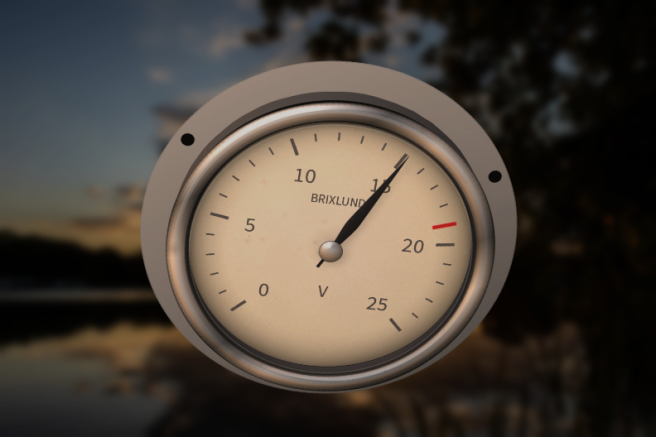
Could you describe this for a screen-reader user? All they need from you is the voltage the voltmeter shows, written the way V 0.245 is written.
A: V 15
